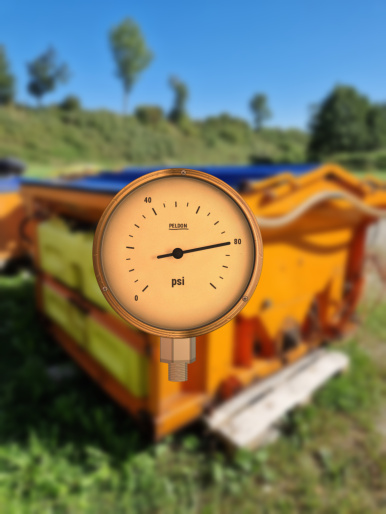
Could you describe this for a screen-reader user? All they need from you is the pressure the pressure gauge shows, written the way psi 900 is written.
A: psi 80
